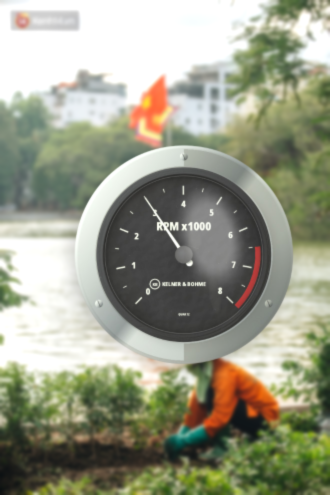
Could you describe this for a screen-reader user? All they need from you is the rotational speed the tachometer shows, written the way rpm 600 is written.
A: rpm 3000
